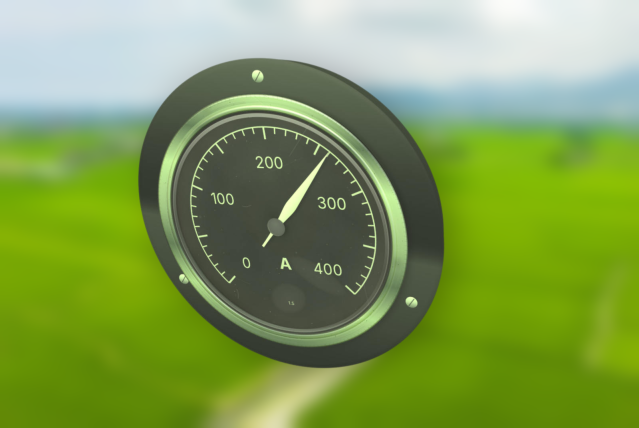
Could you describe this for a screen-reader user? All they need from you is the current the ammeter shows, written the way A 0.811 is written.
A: A 260
